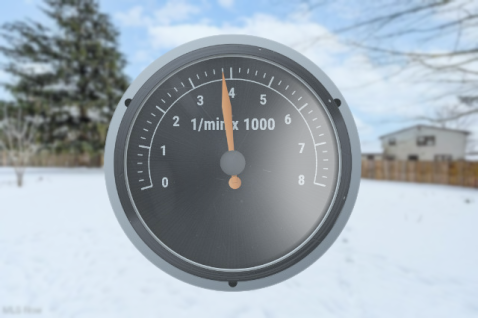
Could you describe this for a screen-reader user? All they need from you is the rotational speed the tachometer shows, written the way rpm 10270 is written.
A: rpm 3800
